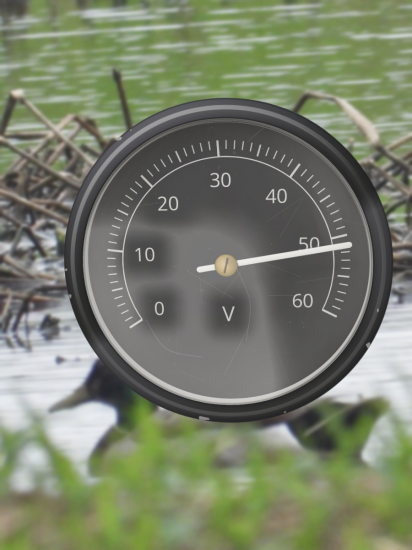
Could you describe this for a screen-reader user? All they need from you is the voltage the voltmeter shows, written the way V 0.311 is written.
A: V 51
